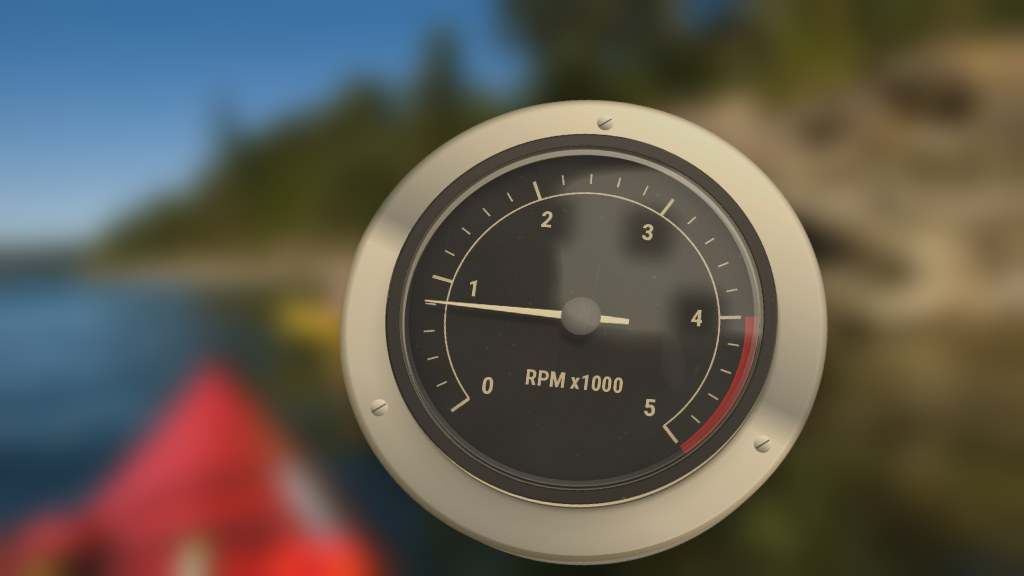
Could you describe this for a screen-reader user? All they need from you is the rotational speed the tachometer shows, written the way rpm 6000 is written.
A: rpm 800
